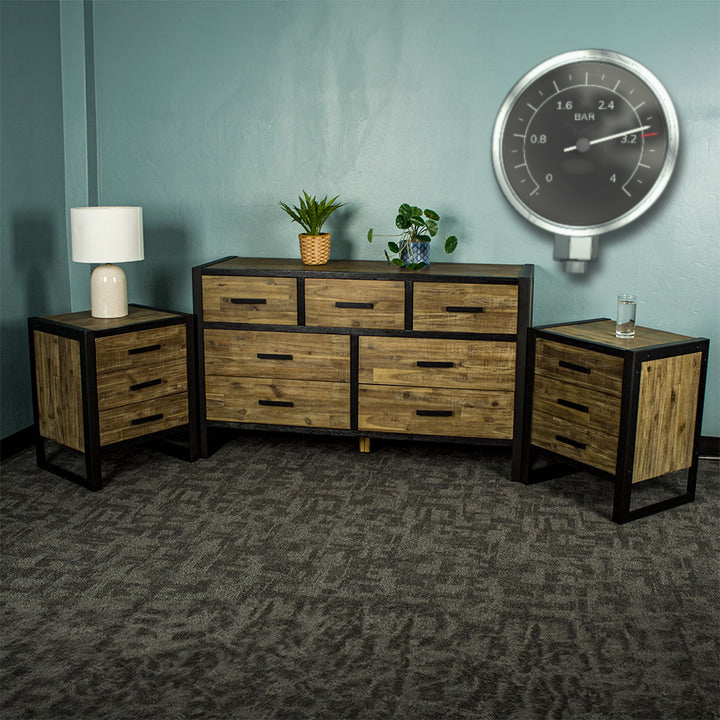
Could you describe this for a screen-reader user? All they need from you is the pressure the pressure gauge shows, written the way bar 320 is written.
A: bar 3.1
